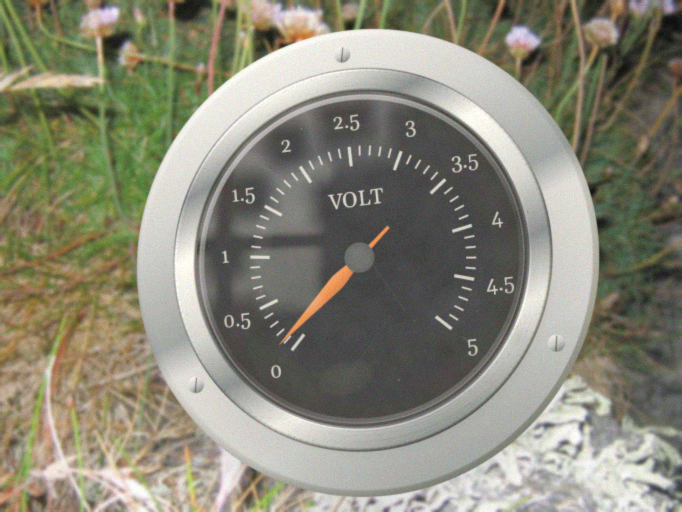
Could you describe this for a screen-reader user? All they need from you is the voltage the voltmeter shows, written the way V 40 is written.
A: V 0.1
